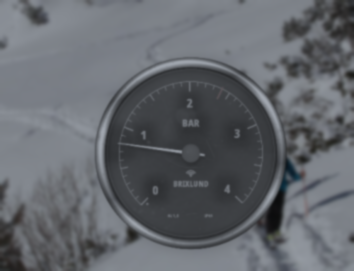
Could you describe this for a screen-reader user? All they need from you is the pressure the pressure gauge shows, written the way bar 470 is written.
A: bar 0.8
